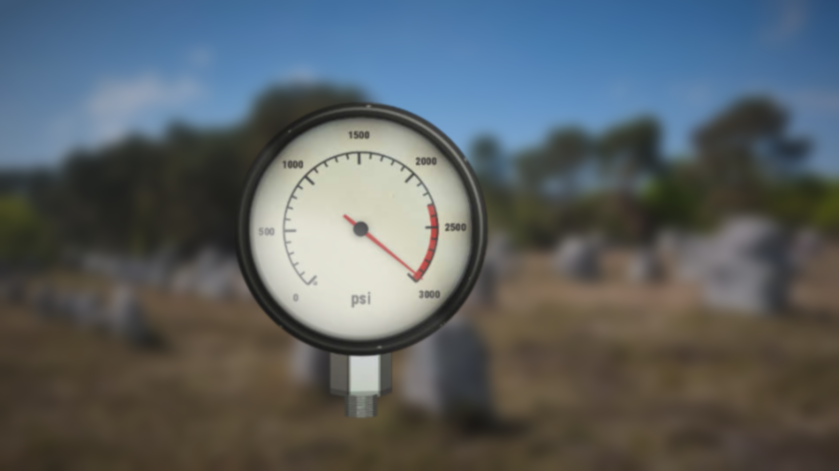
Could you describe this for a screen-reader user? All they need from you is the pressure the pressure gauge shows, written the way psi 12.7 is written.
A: psi 2950
